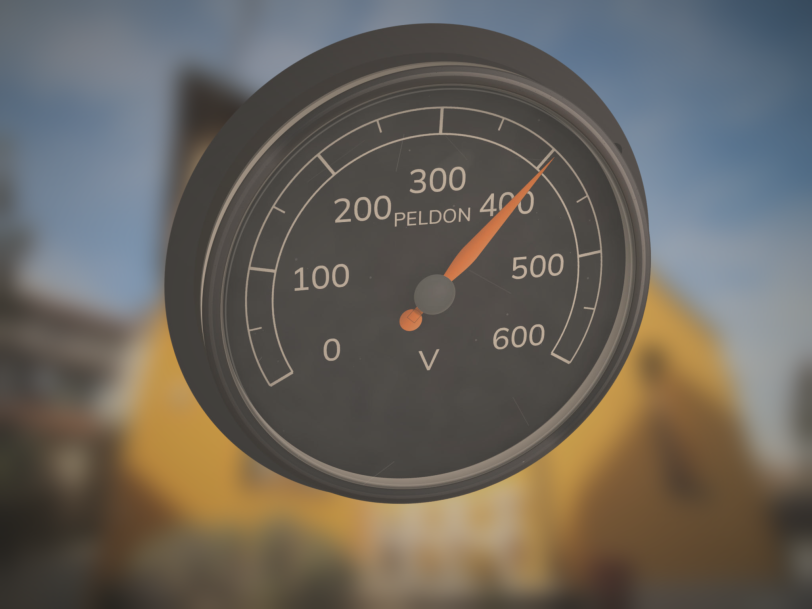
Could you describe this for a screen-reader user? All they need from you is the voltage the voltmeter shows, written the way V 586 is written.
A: V 400
